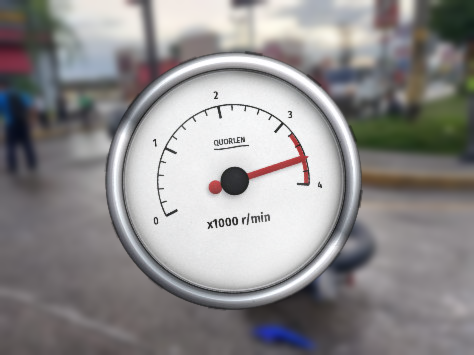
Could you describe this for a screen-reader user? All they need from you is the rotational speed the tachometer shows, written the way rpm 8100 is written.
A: rpm 3600
